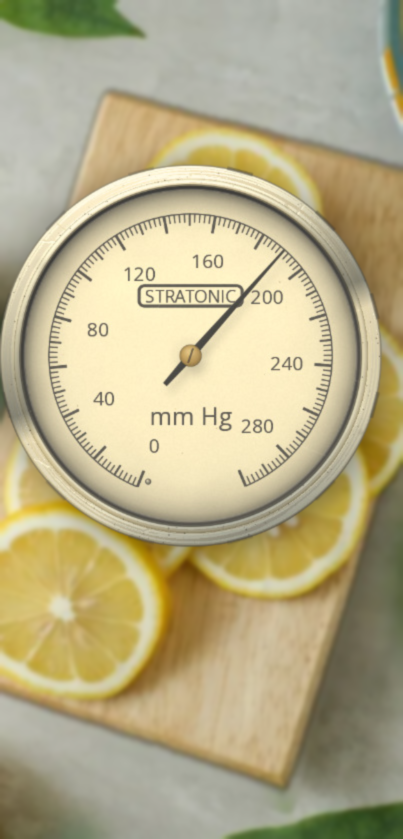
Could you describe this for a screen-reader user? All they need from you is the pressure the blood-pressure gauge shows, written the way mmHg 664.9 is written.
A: mmHg 190
